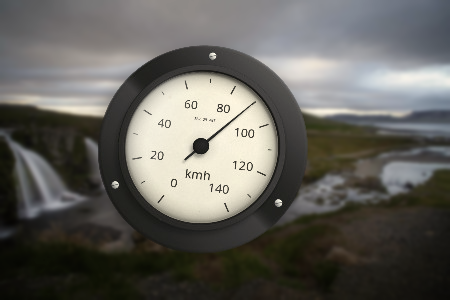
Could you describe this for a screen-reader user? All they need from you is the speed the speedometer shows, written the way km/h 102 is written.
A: km/h 90
